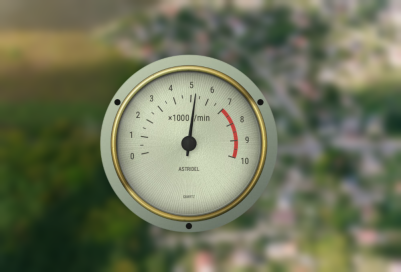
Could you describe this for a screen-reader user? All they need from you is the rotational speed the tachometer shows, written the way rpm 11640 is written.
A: rpm 5250
